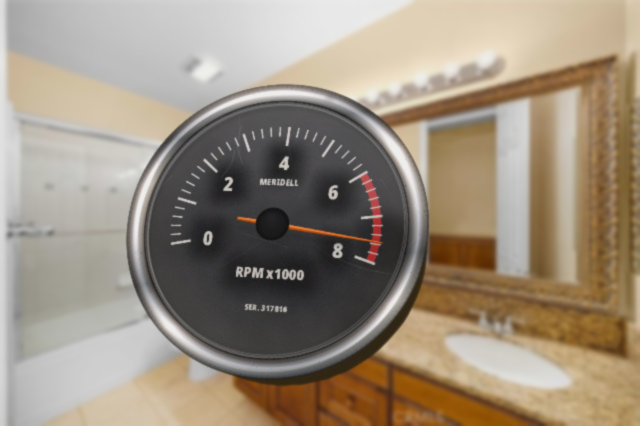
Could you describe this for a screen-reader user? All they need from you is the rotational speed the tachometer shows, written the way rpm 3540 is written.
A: rpm 7600
